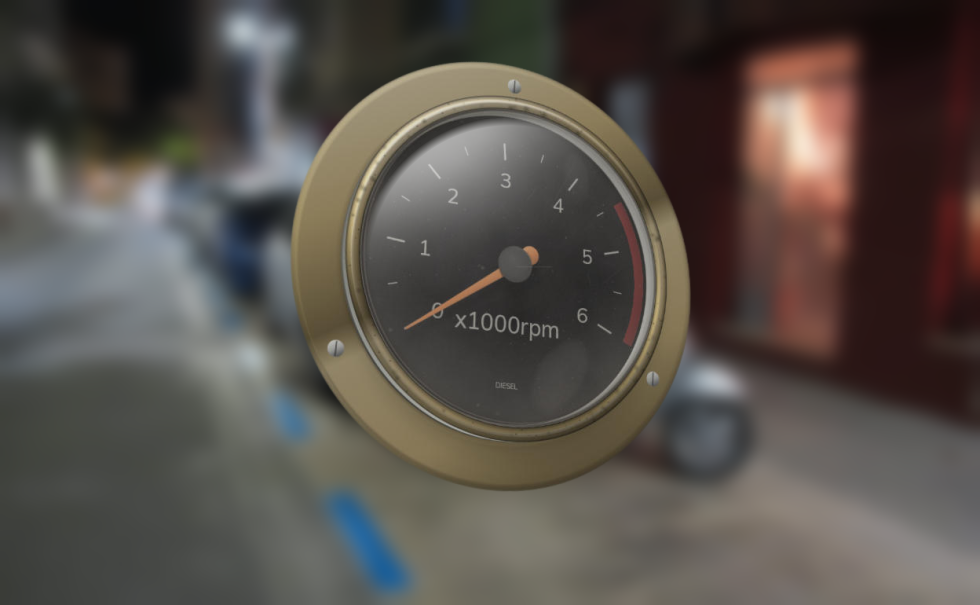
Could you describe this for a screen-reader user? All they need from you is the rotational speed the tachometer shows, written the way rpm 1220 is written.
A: rpm 0
